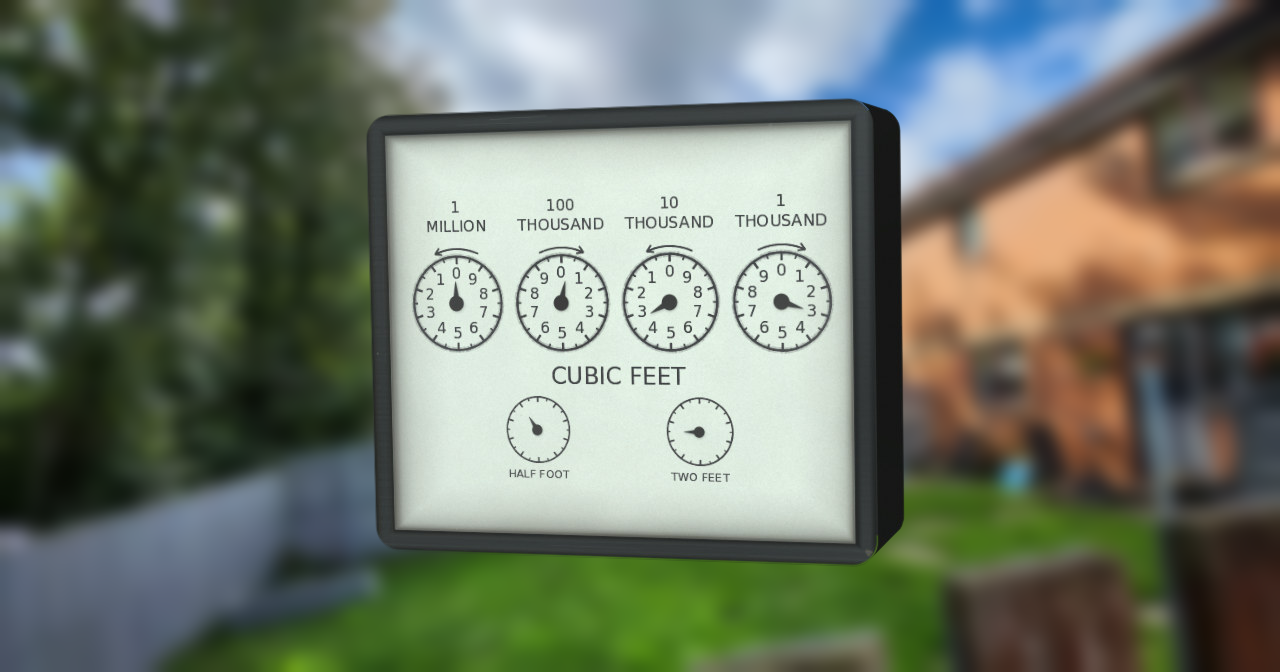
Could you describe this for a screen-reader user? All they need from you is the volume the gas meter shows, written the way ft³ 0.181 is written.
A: ft³ 3300
